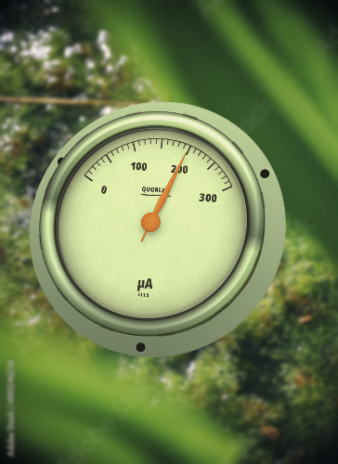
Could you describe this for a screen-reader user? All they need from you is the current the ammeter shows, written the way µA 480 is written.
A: µA 200
